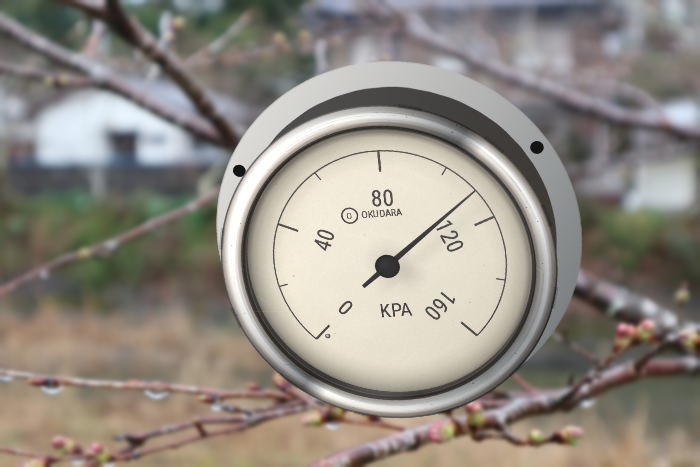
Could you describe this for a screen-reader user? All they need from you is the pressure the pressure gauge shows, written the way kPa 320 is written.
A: kPa 110
